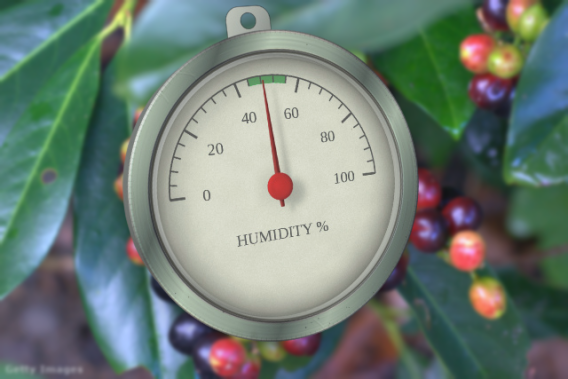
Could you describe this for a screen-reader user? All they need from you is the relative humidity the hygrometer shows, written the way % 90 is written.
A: % 48
